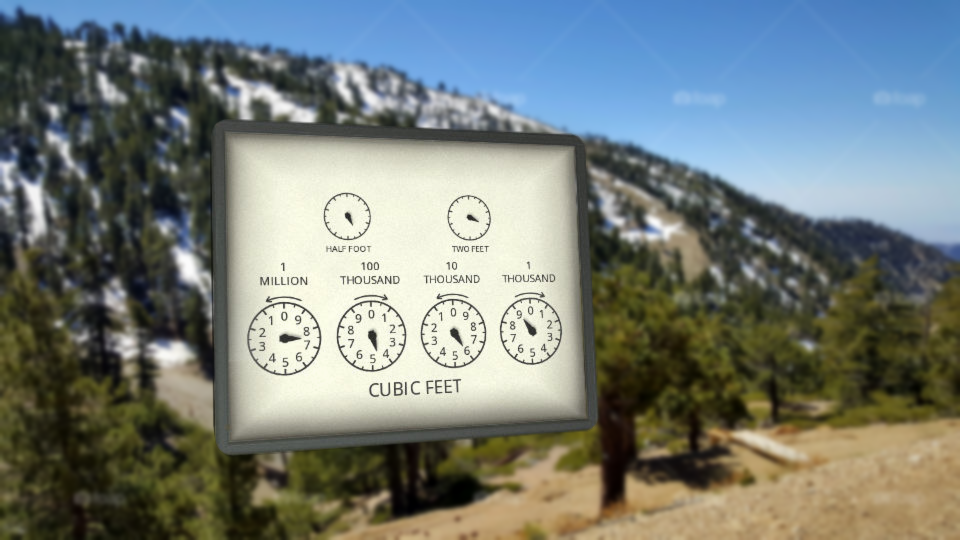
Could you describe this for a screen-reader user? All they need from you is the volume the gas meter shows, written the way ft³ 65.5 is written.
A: ft³ 745900
